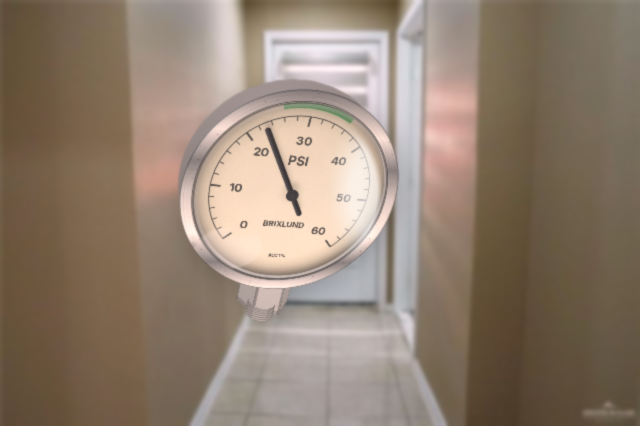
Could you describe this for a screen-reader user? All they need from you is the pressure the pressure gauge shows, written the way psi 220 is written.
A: psi 23
